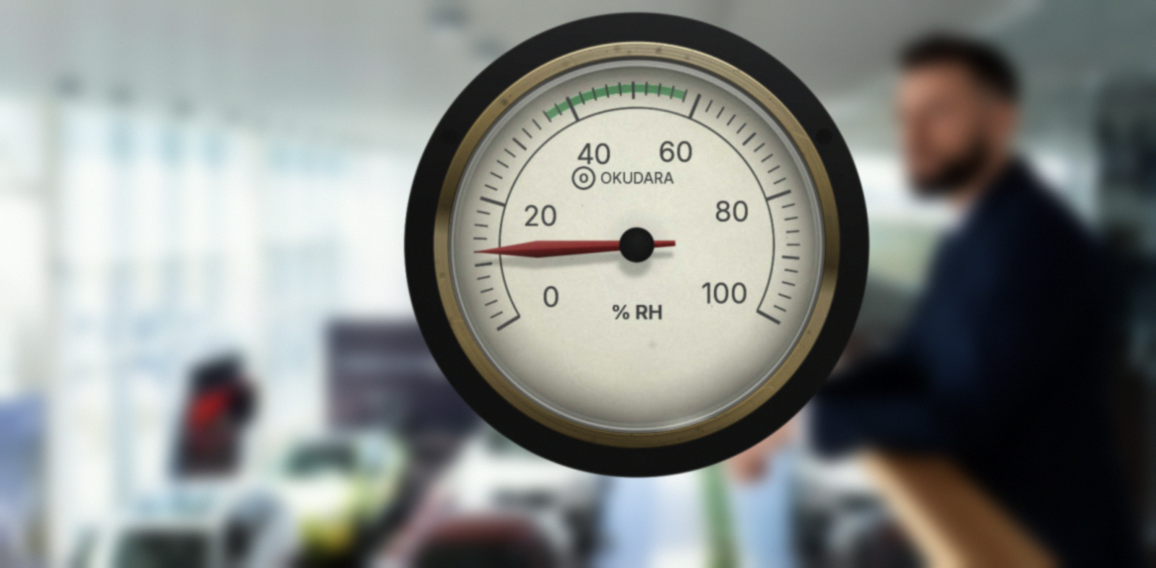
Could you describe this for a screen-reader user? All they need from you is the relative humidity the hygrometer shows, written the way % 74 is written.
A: % 12
